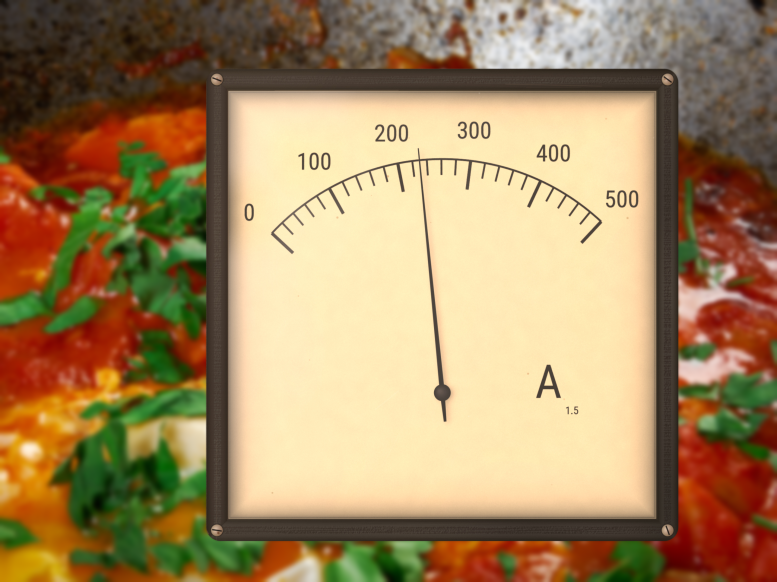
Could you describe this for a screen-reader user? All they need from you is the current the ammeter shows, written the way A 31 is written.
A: A 230
